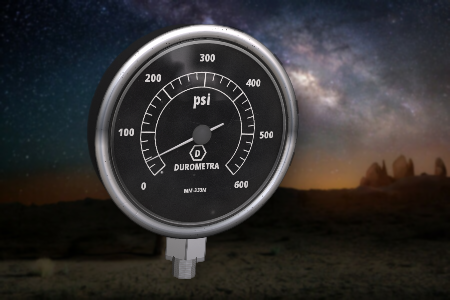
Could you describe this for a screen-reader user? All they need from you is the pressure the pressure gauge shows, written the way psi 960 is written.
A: psi 40
